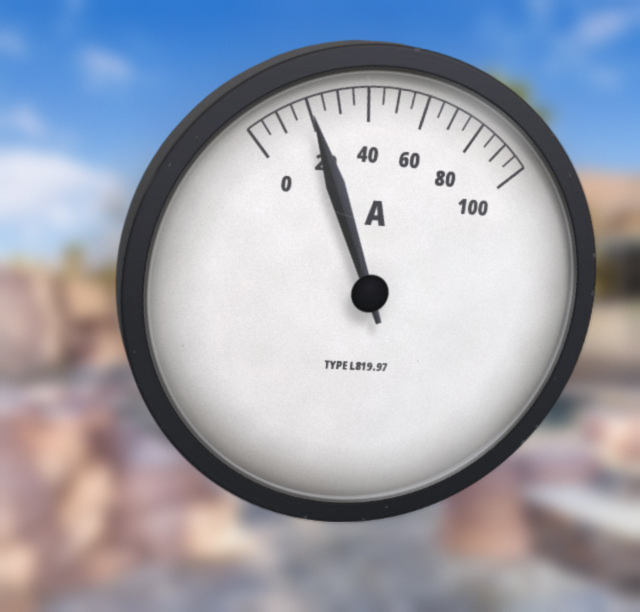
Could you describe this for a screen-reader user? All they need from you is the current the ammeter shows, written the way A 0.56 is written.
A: A 20
